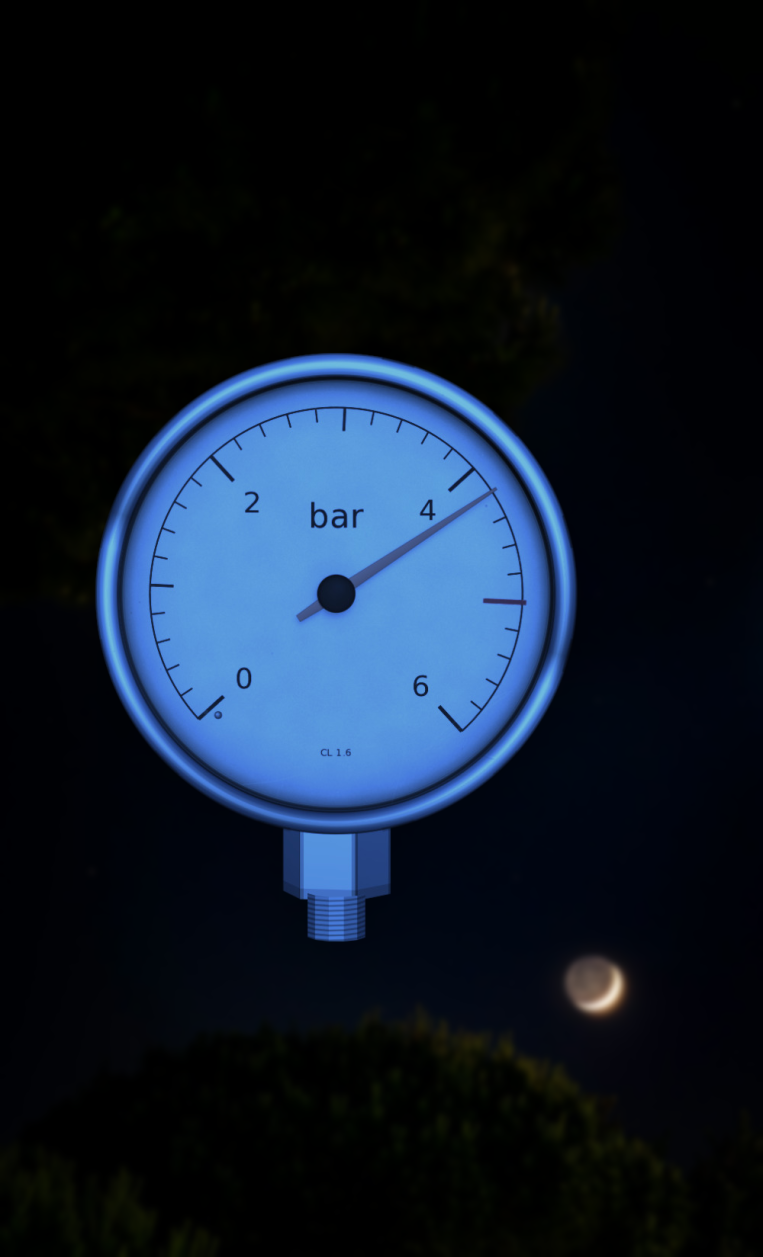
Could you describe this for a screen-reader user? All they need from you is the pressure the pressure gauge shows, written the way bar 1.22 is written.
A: bar 4.2
